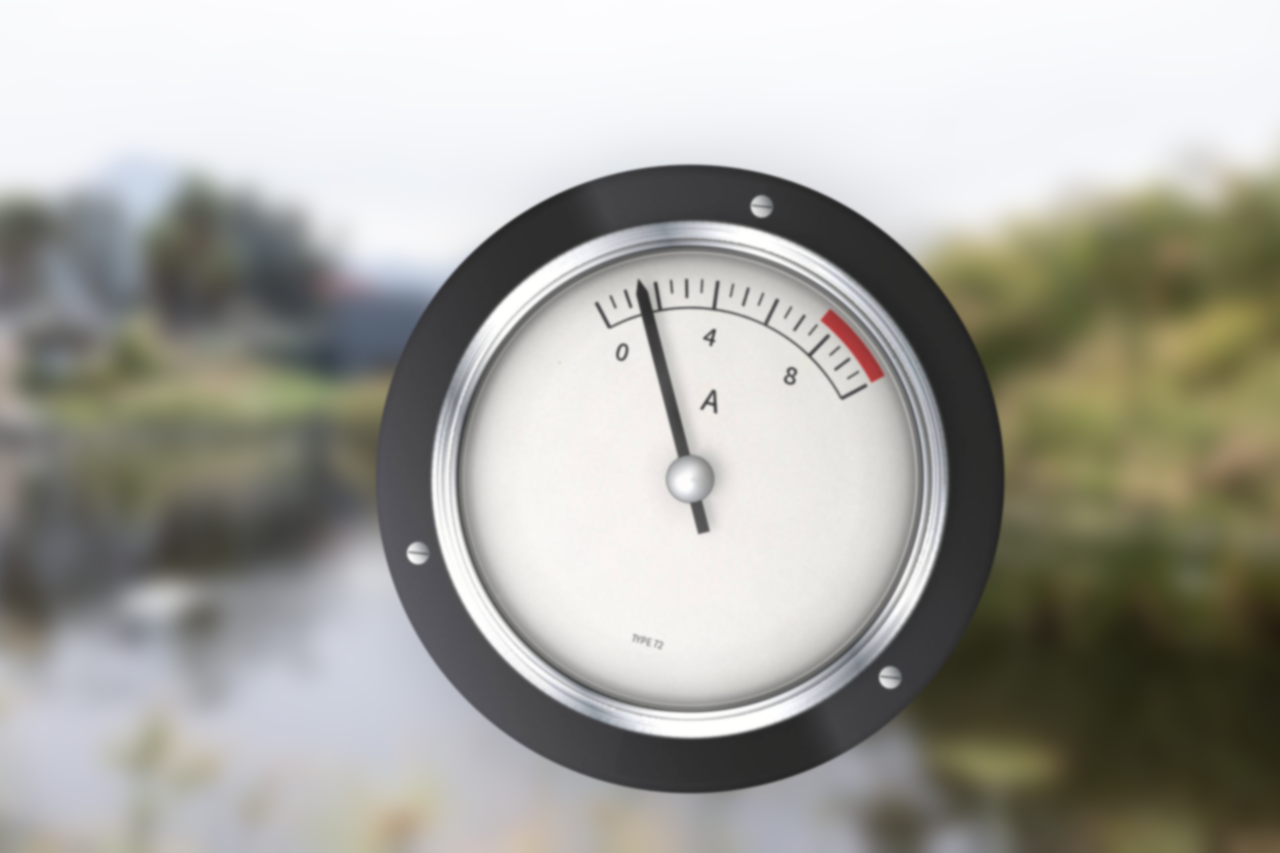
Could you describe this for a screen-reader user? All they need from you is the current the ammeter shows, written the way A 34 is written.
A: A 1.5
